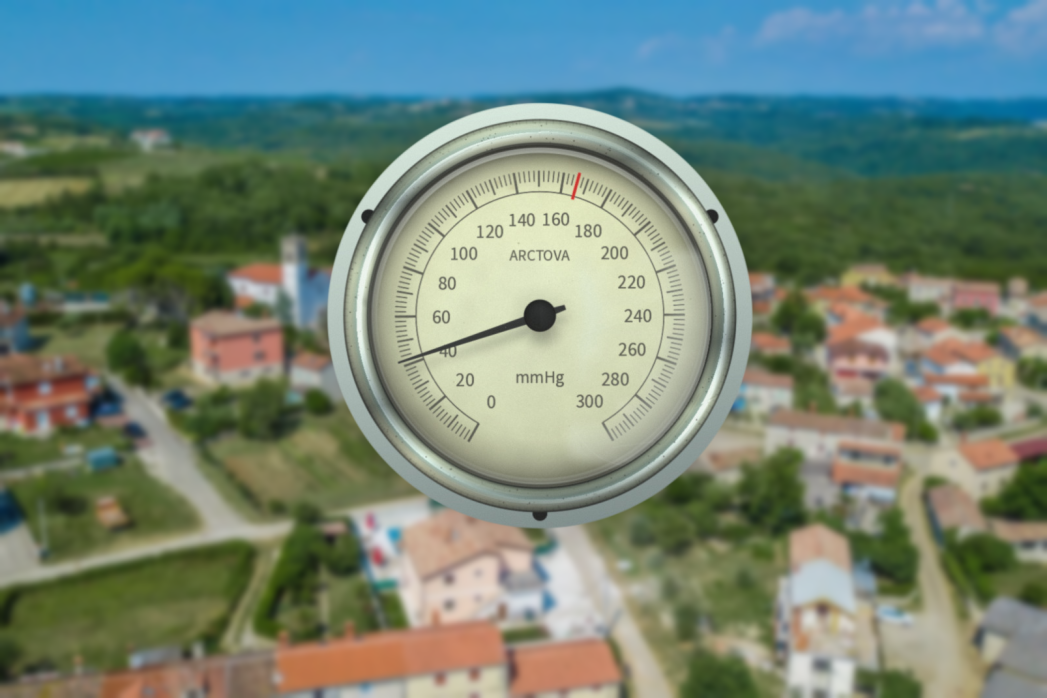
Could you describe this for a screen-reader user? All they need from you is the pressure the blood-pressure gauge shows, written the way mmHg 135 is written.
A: mmHg 42
